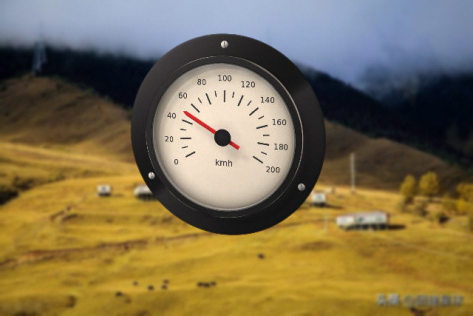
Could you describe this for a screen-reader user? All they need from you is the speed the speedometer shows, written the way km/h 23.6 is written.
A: km/h 50
